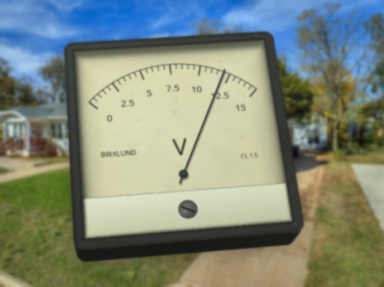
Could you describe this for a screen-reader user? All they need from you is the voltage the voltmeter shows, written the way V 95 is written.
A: V 12
